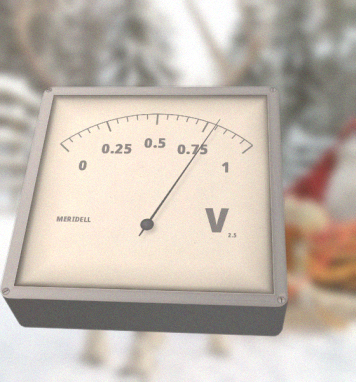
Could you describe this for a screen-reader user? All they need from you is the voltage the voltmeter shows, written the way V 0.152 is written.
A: V 0.8
